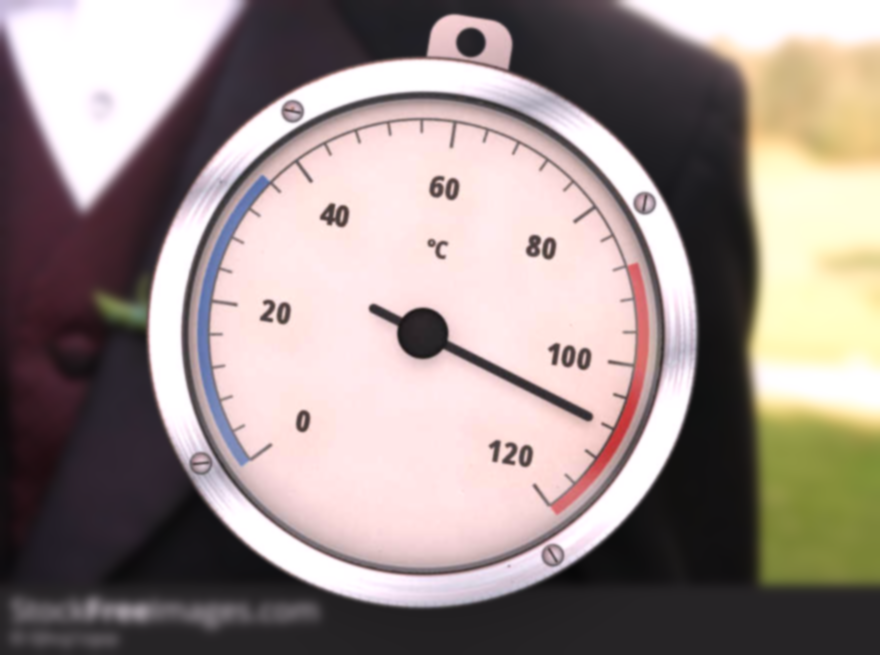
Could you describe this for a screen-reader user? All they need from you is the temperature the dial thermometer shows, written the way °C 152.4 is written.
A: °C 108
